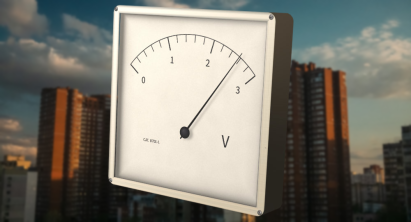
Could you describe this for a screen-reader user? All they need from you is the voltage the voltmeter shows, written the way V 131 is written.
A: V 2.6
